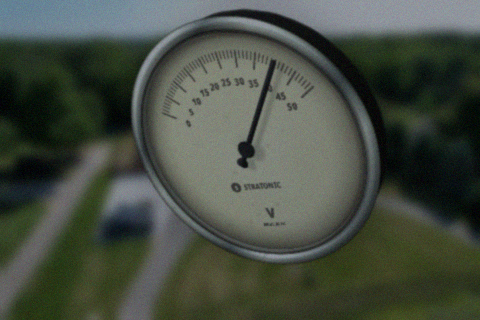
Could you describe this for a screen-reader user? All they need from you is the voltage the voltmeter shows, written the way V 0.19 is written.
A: V 40
